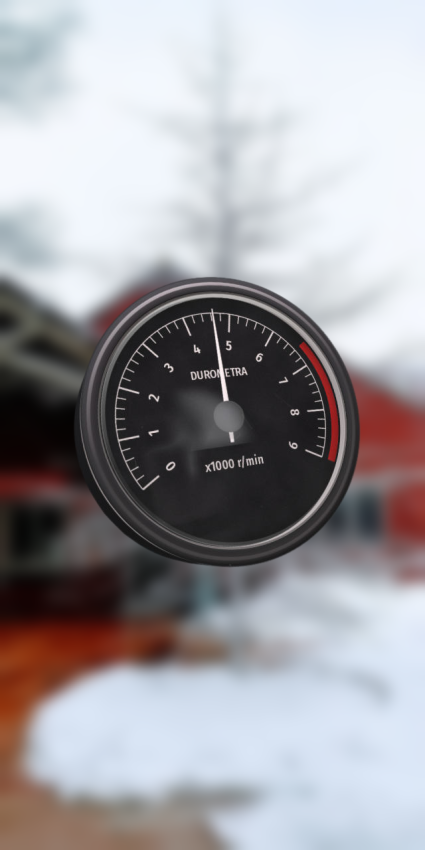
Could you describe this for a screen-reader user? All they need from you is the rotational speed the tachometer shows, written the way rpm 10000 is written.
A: rpm 4600
